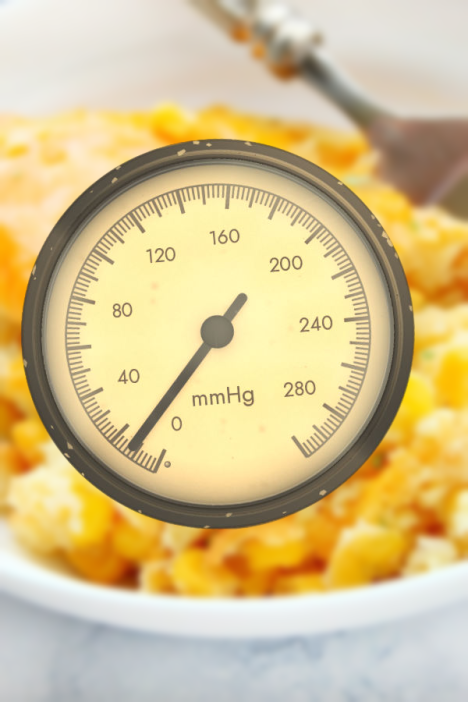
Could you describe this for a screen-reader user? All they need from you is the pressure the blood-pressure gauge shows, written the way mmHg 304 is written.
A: mmHg 12
